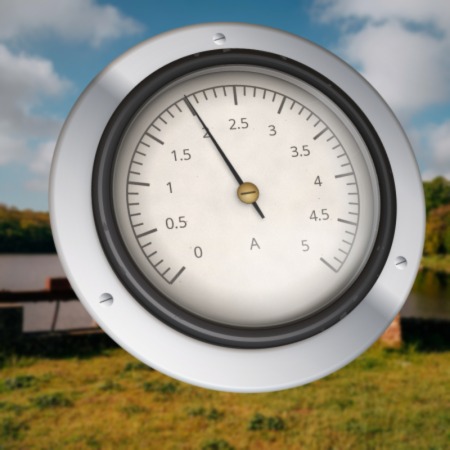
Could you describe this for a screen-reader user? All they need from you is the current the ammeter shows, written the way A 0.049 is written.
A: A 2
